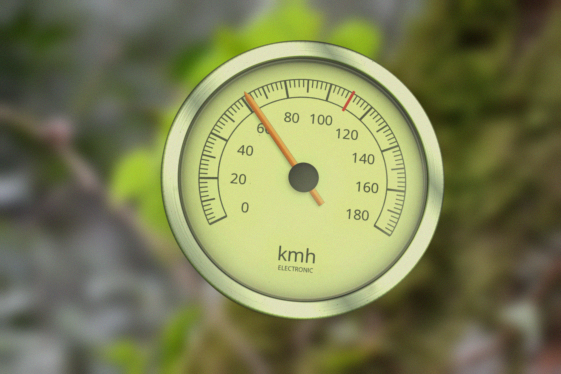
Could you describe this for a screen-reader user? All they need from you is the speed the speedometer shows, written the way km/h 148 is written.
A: km/h 62
